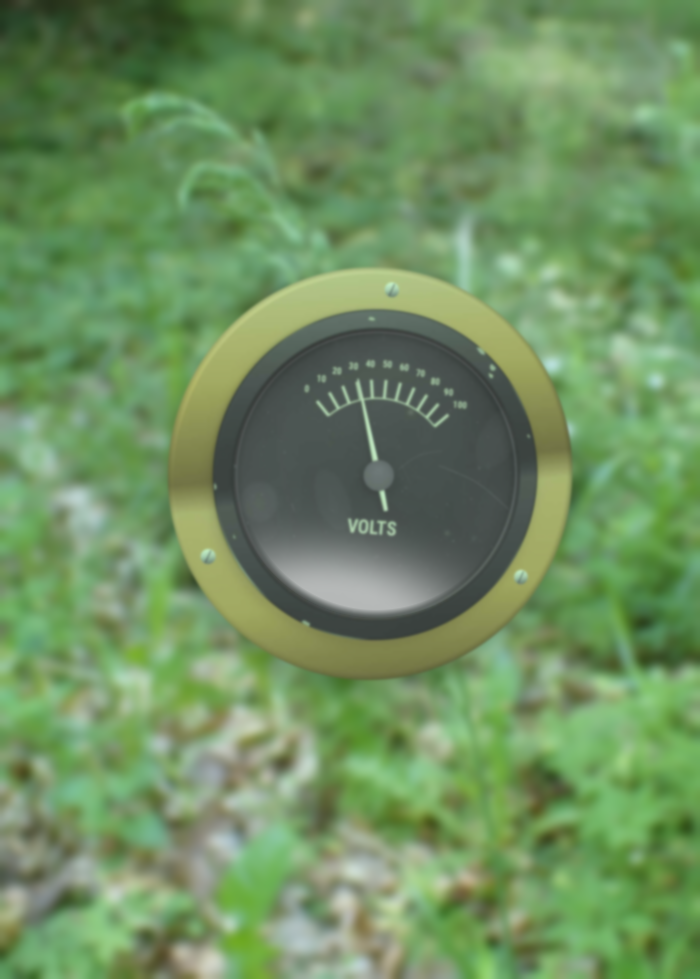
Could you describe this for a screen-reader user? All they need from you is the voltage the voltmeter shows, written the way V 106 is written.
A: V 30
